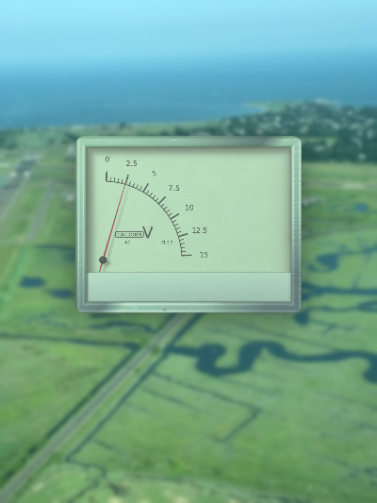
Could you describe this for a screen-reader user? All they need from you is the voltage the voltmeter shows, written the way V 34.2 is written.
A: V 2.5
